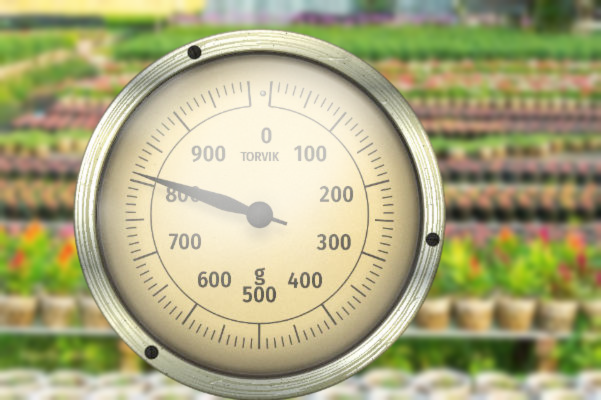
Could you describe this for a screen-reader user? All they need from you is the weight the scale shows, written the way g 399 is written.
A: g 810
